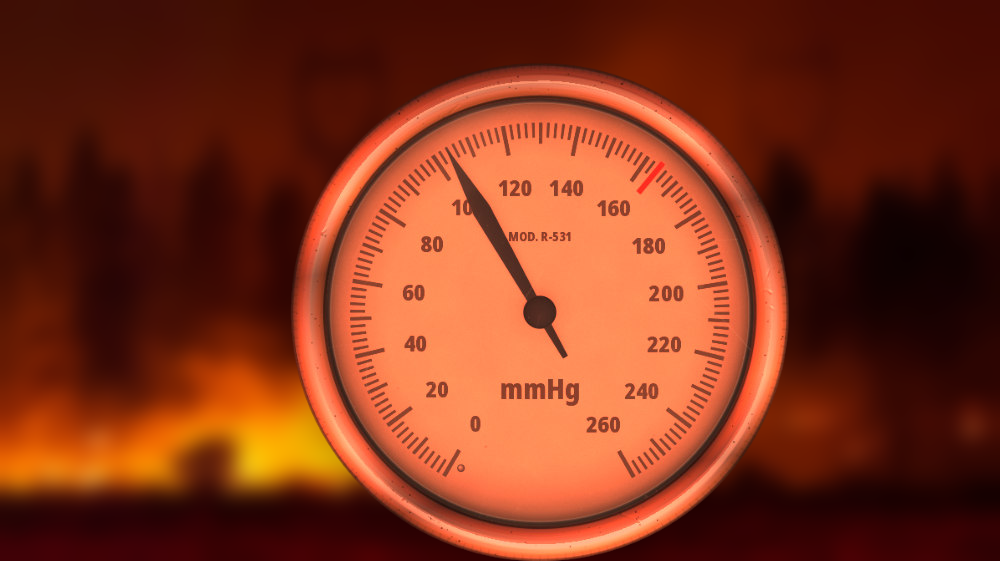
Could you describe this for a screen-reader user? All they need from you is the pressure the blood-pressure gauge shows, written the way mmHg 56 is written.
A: mmHg 104
